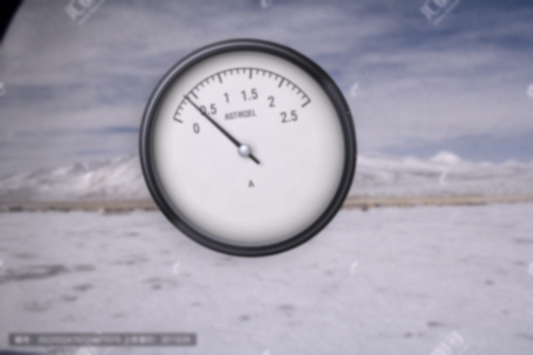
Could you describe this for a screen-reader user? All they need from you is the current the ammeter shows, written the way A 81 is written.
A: A 0.4
